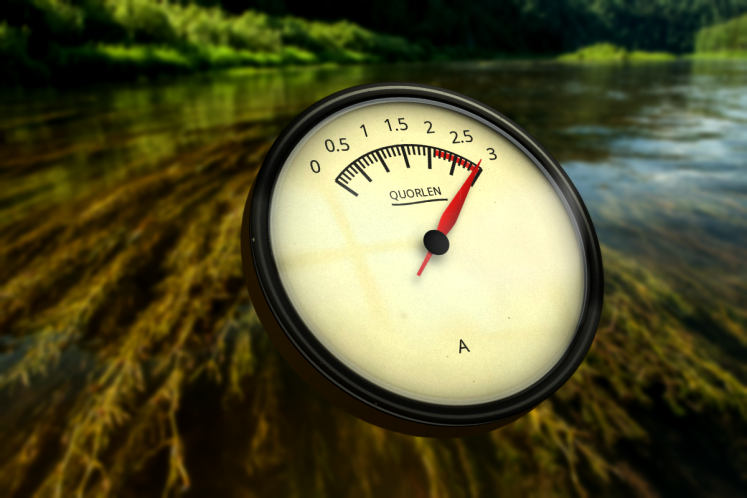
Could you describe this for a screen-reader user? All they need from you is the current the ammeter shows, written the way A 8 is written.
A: A 2.9
